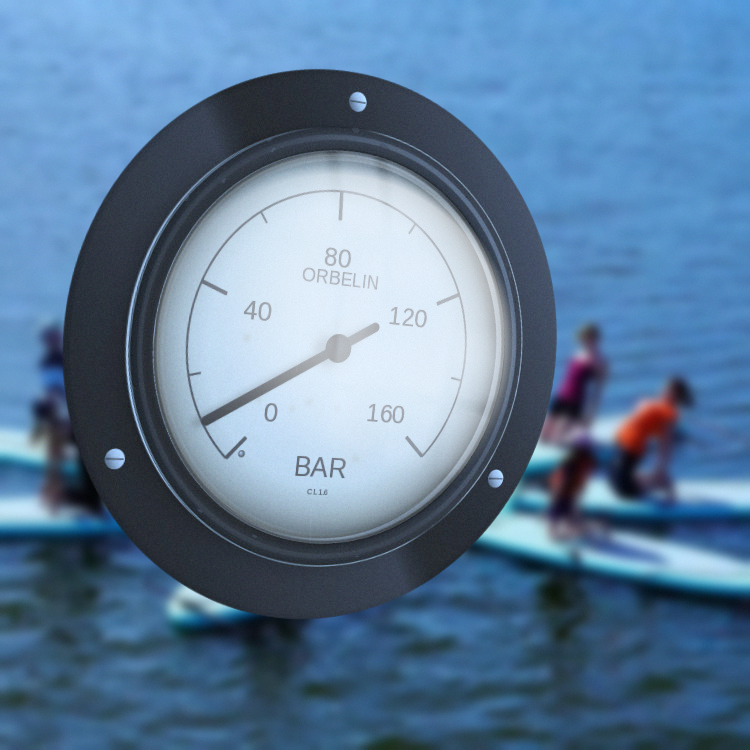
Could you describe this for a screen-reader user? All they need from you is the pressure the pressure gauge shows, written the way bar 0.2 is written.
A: bar 10
